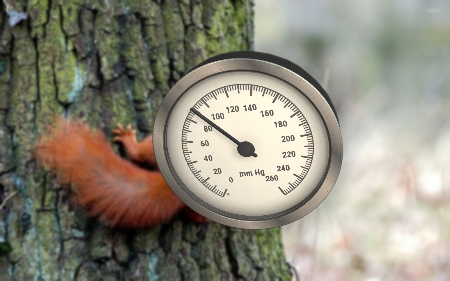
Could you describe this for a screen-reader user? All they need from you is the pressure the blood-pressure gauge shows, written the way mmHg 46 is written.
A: mmHg 90
